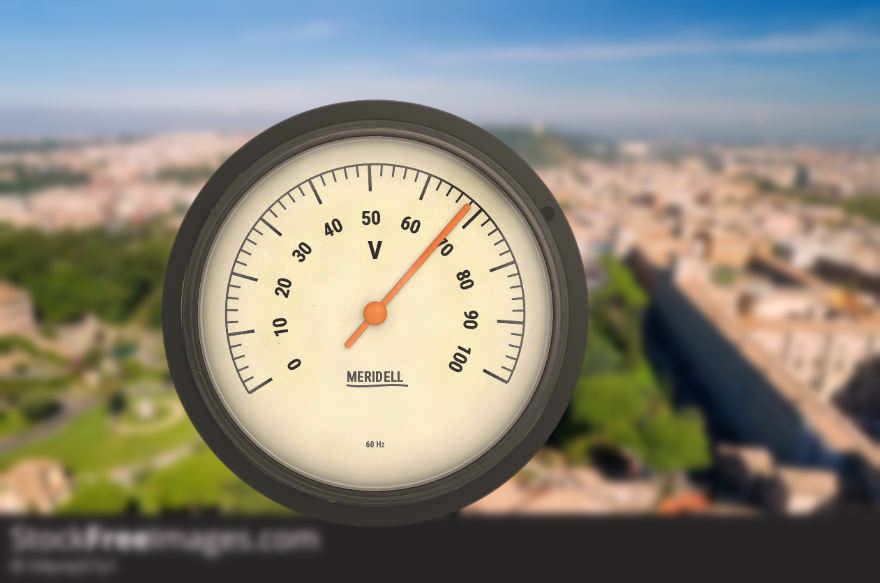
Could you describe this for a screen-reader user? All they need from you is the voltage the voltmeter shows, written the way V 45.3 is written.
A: V 68
